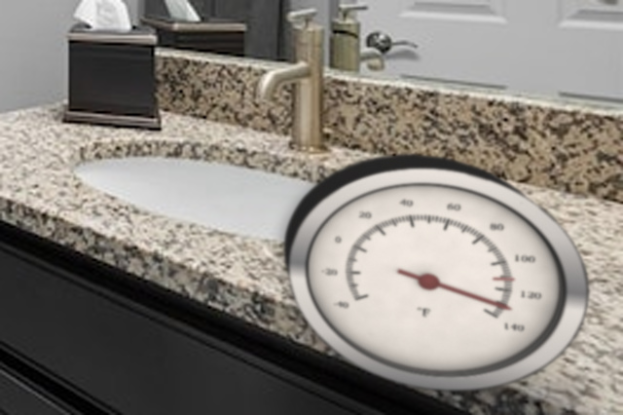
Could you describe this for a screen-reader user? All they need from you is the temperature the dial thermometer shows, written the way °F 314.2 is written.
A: °F 130
